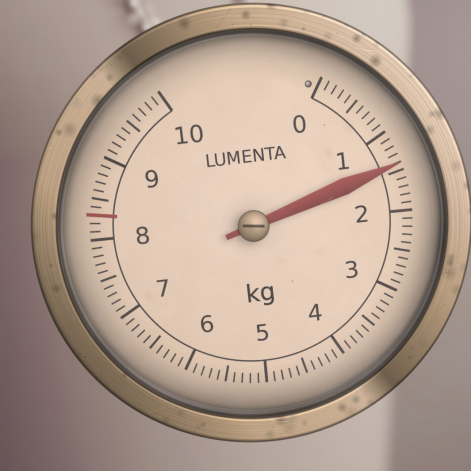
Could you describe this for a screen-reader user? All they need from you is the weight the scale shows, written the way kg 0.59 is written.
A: kg 1.4
